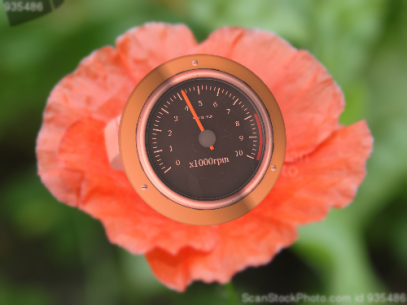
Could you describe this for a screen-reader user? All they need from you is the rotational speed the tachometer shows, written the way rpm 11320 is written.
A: rpm 4200
